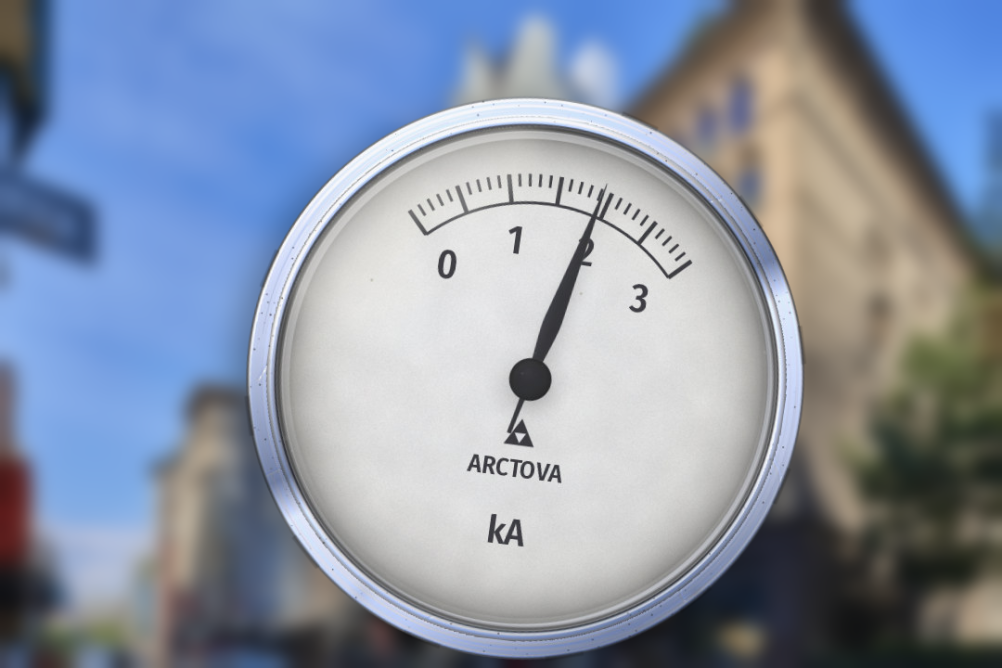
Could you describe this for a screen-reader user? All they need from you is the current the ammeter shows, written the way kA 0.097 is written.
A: kA 1.9
